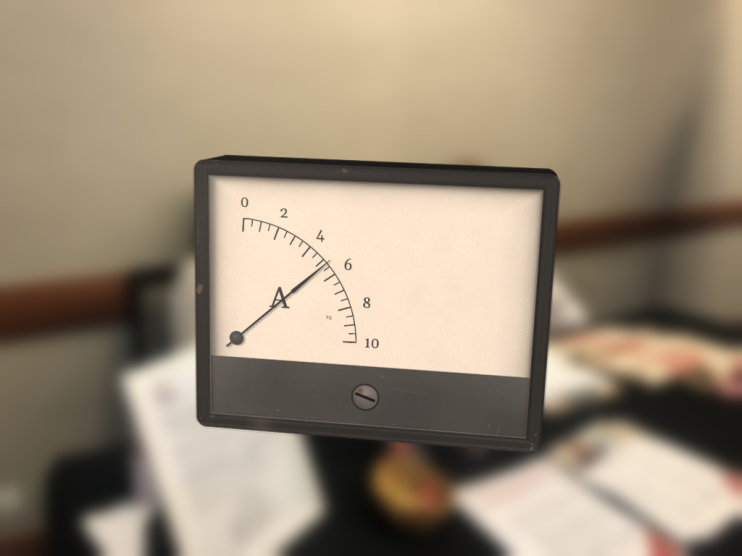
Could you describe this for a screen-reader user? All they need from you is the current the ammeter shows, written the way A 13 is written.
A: A 5.25
